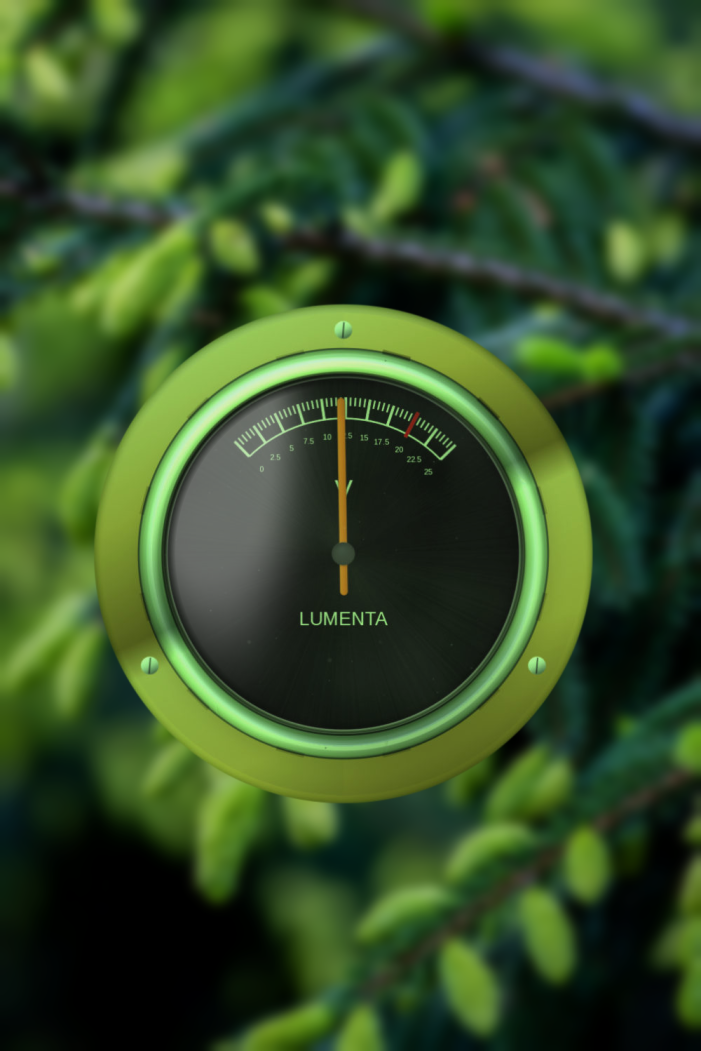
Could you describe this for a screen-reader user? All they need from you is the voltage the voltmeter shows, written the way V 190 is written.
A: V 12
